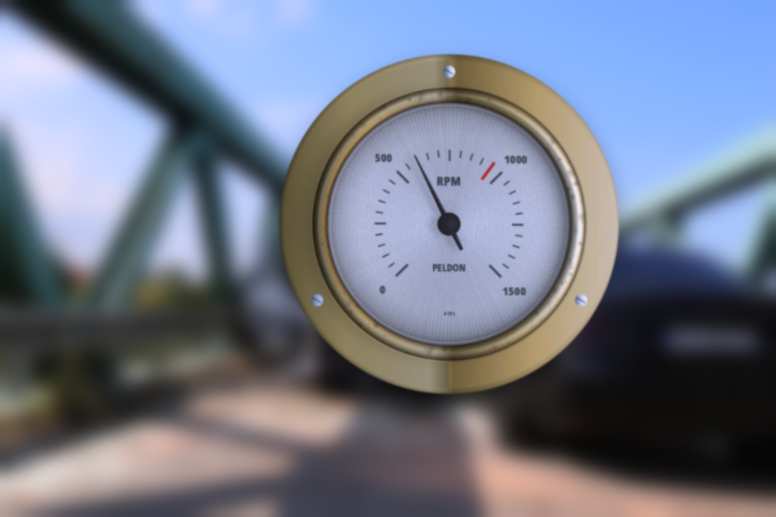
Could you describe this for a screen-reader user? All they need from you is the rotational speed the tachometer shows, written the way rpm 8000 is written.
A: rpm 600
